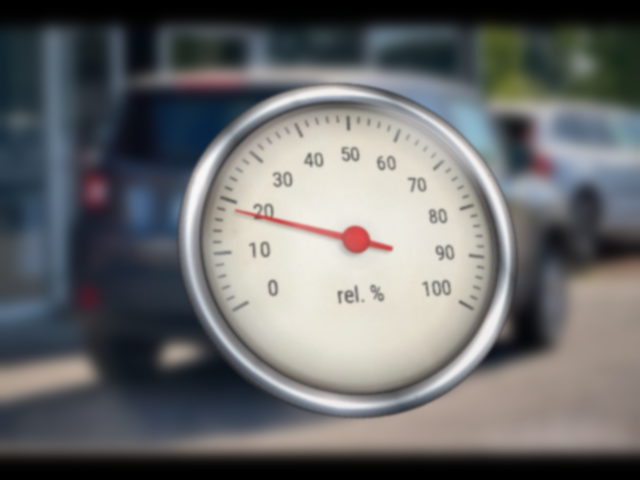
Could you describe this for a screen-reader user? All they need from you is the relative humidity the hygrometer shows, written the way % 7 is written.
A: % 18
